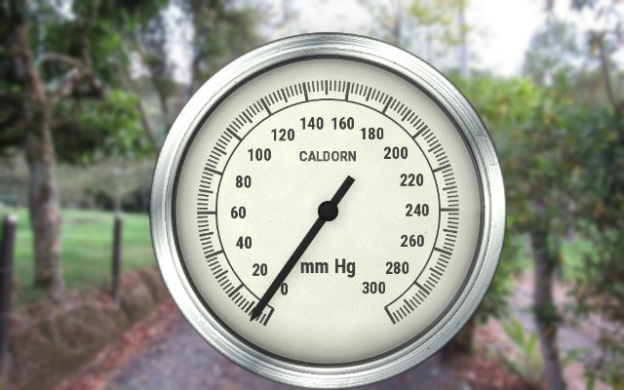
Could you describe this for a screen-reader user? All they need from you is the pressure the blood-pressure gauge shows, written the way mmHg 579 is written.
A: mmHg 6
